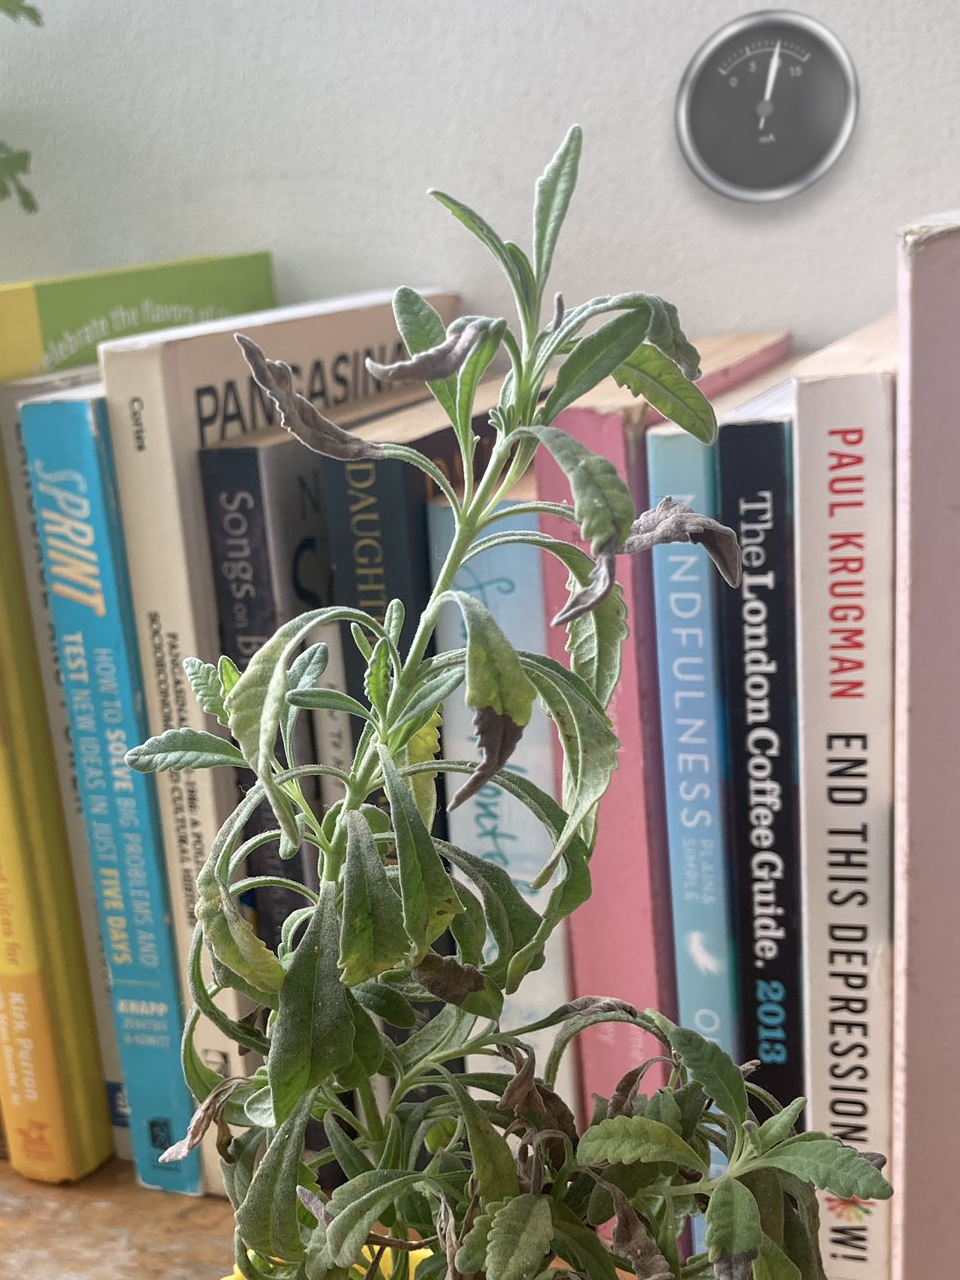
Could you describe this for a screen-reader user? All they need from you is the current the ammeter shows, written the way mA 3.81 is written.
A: mA 10
